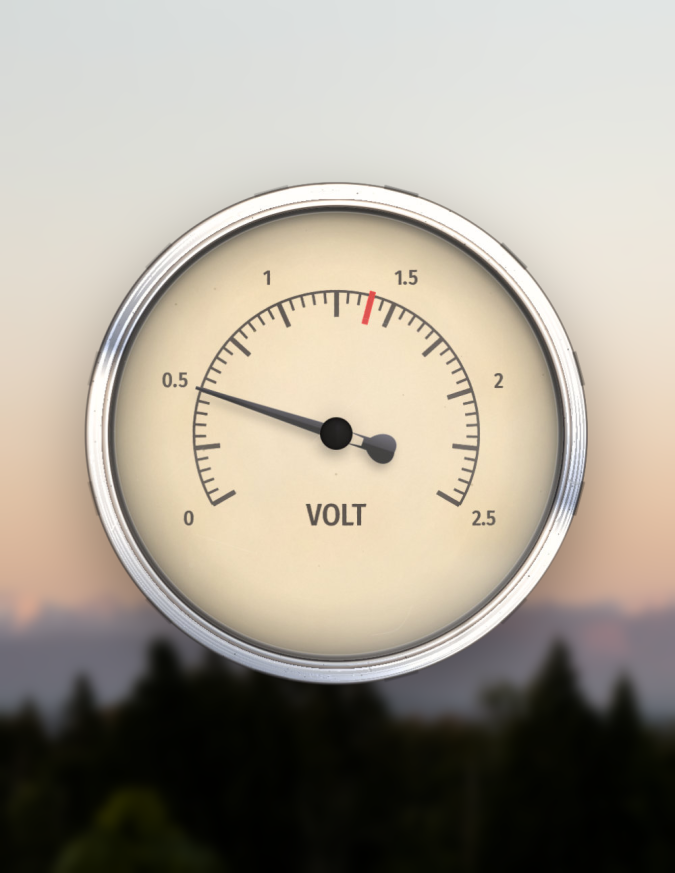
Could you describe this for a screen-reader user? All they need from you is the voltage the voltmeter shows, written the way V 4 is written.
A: V 0.5
